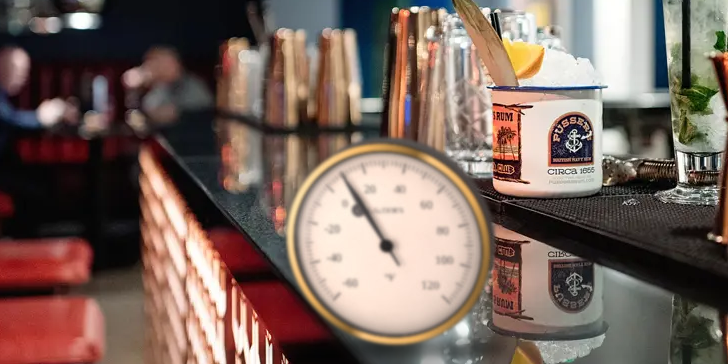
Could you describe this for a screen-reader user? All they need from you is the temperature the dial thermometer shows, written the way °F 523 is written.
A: °F 10
